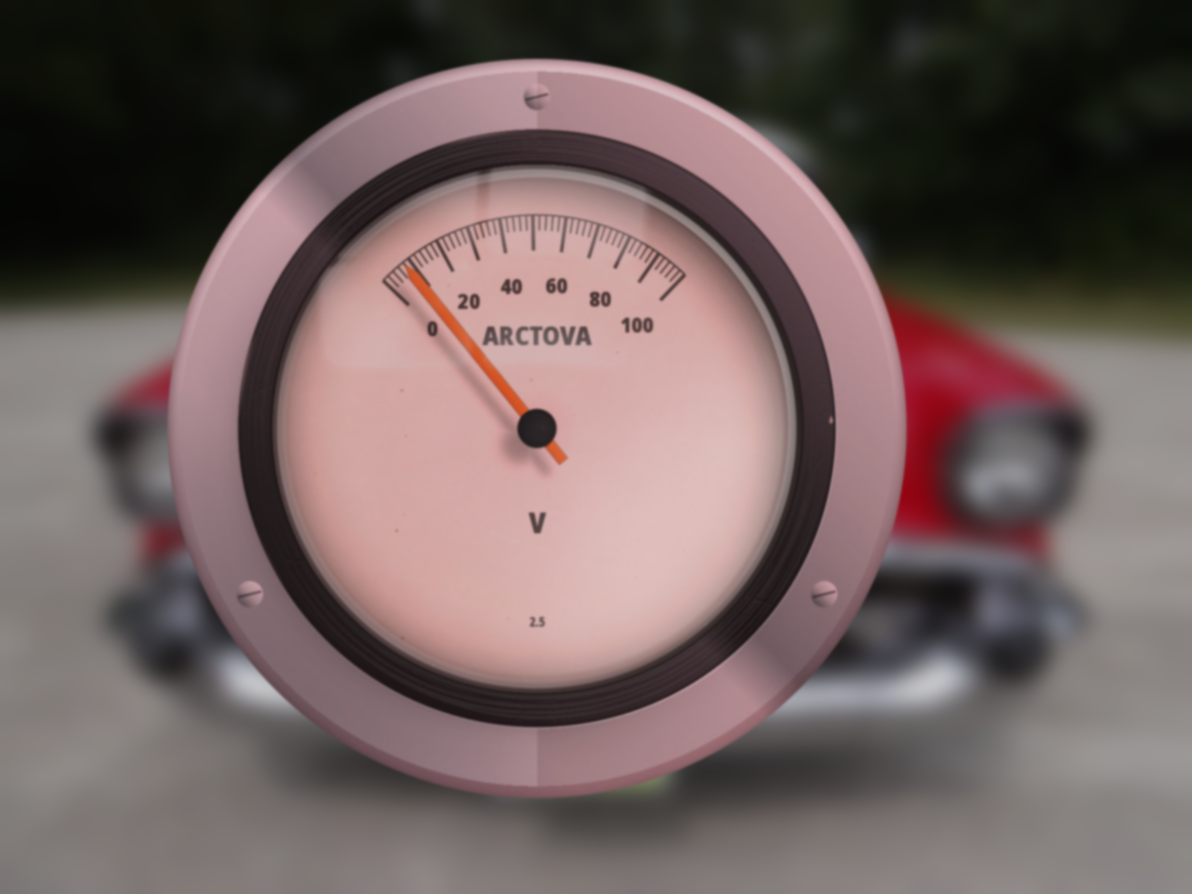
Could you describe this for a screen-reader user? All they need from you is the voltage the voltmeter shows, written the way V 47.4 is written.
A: V 8
